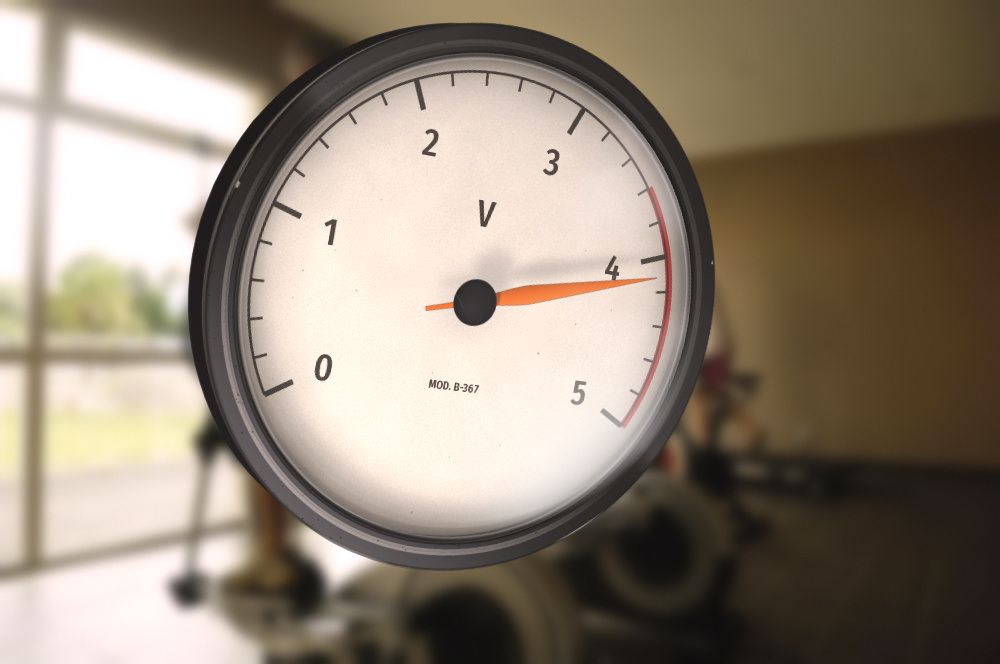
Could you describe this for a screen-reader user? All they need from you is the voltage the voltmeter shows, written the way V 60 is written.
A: V 4.1
